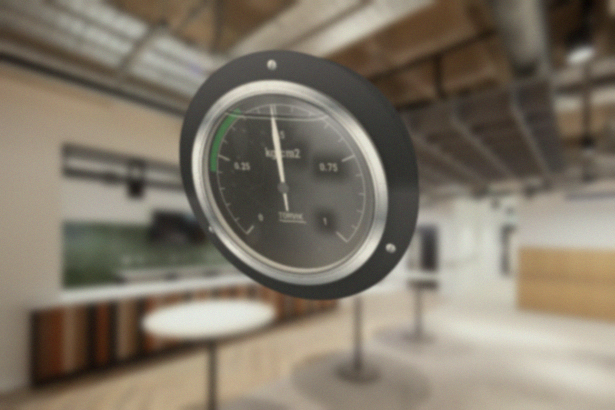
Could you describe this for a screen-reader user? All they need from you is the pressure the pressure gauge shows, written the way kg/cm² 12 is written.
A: kg/cm² 0.5
